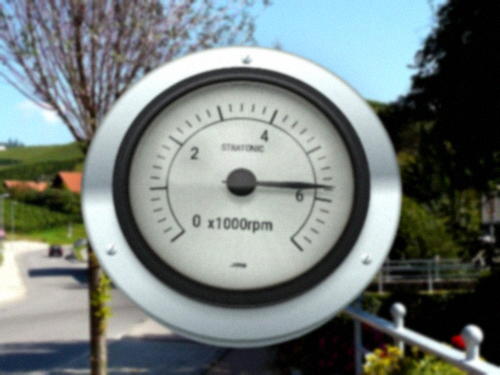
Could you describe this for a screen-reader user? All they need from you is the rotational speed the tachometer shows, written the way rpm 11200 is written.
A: rpm 5800
